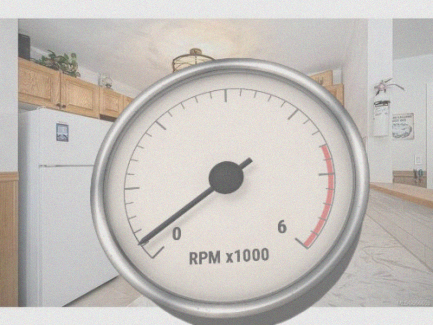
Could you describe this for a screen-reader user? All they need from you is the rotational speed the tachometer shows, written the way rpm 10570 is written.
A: rpm 200
